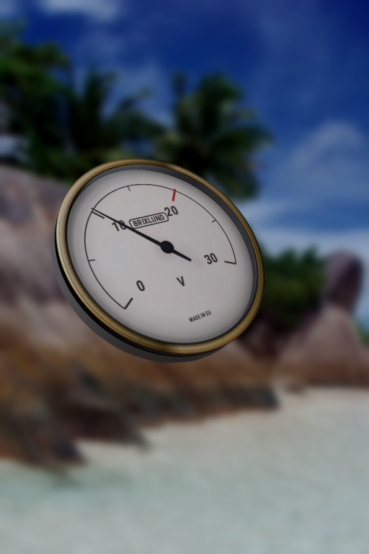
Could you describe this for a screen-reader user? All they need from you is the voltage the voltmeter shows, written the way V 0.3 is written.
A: V 10
